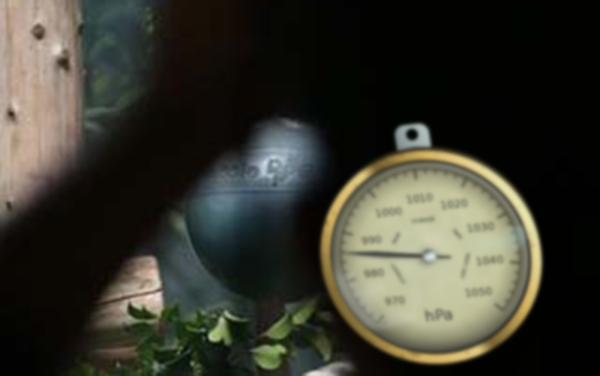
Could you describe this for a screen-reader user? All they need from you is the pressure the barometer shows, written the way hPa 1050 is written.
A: hPa 986
